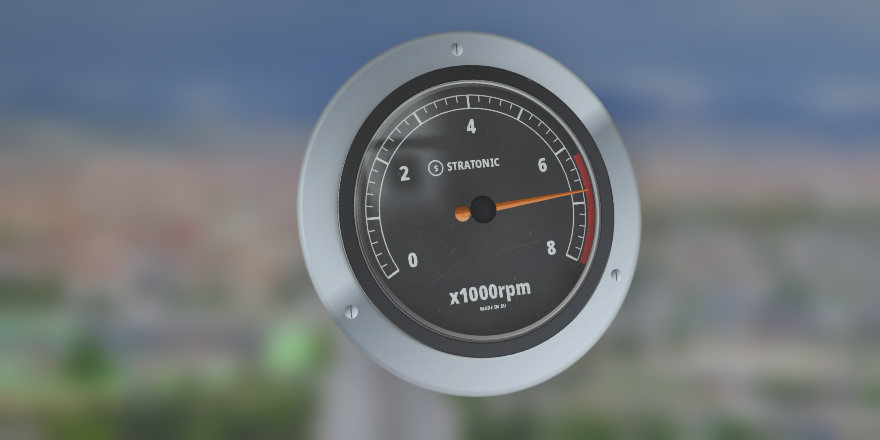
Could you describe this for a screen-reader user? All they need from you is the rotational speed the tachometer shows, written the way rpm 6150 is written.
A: rpm 6800
